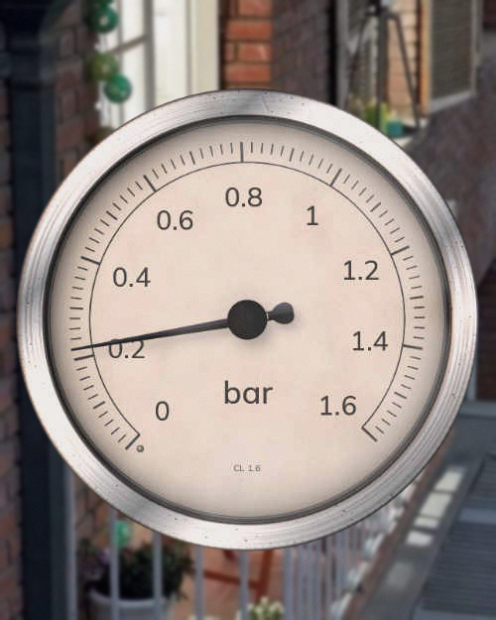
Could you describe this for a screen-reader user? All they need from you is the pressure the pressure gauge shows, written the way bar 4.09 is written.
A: bar 0.22
